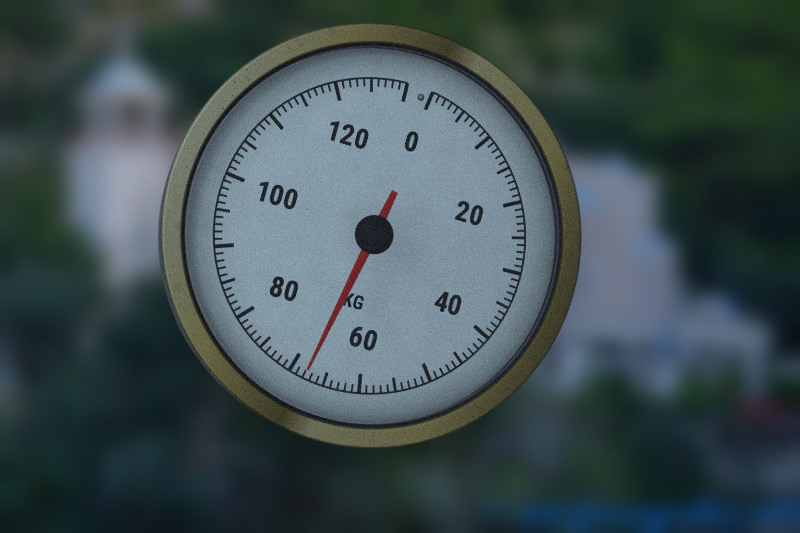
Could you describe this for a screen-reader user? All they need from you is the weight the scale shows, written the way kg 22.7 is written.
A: kg 68
